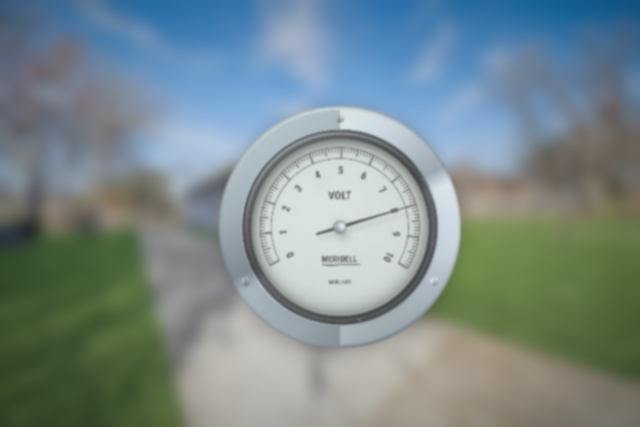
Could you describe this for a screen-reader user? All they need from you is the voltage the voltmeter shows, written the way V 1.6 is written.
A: V 8
